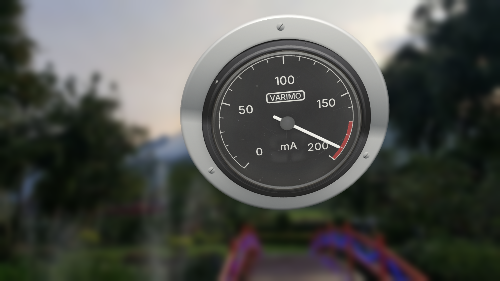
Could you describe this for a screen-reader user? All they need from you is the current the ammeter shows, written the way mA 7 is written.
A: mA 190
